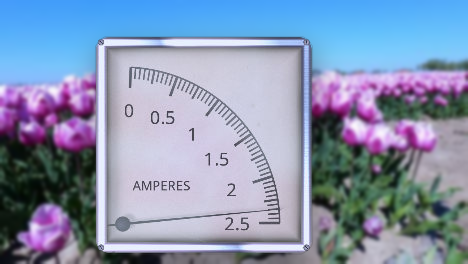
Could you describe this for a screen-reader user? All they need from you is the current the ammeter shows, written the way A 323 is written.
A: A 2.35
